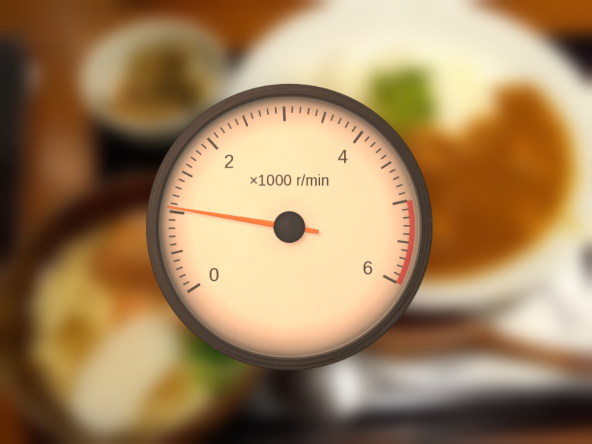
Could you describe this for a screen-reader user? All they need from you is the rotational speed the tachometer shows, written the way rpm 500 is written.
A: rpm 1050
